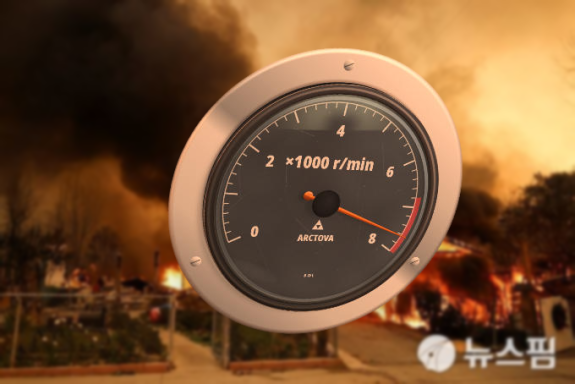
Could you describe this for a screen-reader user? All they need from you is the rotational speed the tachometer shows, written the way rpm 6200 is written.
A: rpm 7600
